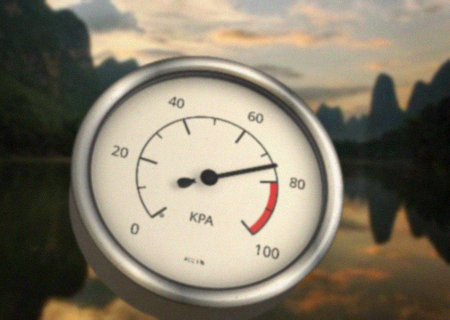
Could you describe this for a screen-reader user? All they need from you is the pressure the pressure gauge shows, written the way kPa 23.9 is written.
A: kPa 75
